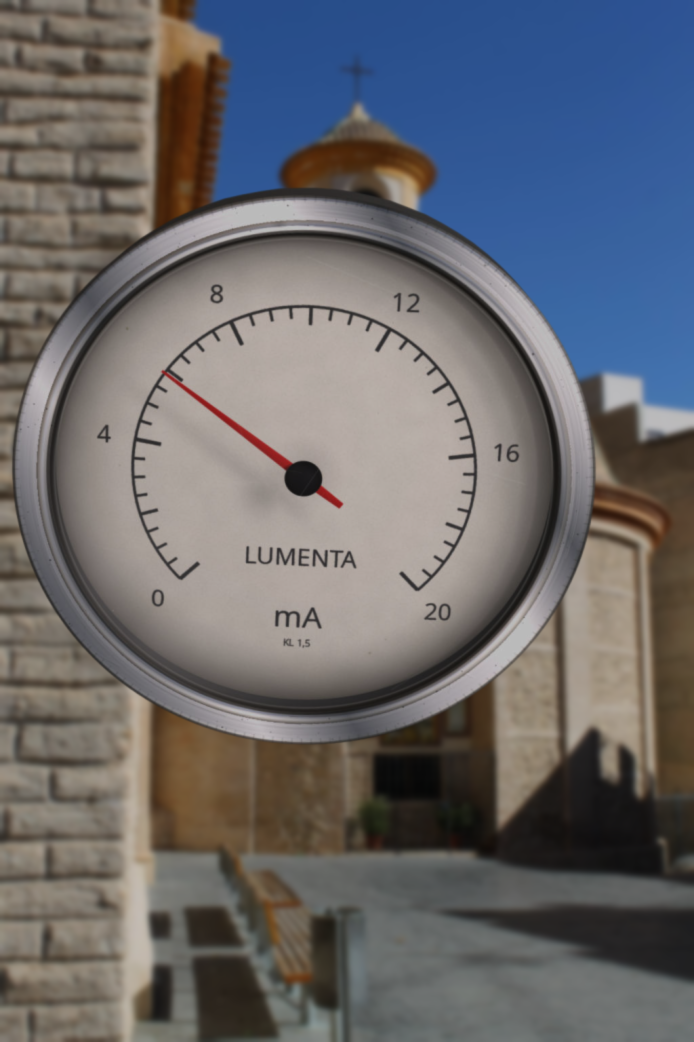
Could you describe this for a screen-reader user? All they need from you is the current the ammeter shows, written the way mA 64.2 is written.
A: mA 6
